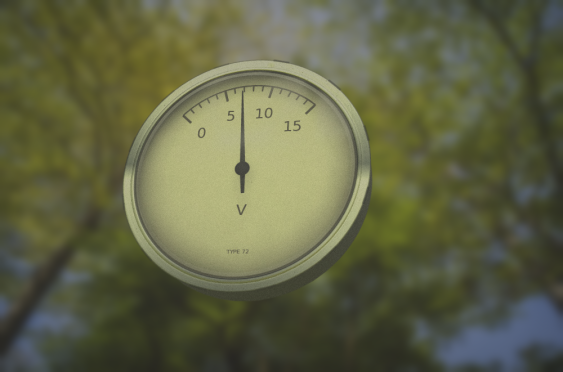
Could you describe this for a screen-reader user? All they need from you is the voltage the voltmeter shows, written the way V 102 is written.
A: V 7
